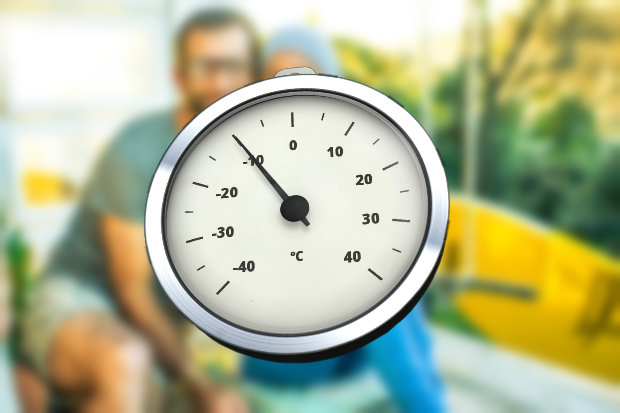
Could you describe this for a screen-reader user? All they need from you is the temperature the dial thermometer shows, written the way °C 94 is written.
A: °C -10
